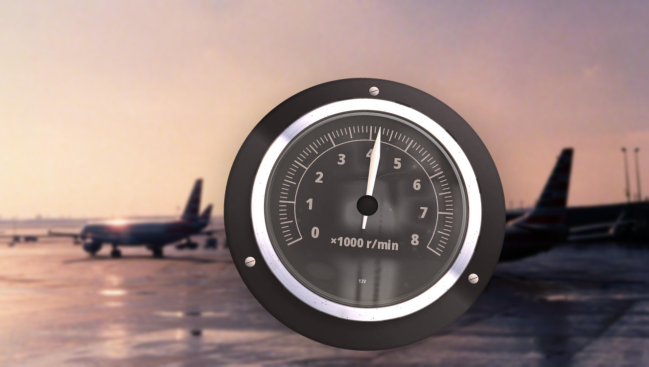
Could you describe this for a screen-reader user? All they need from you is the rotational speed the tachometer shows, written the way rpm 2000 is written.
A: rpm 4200
